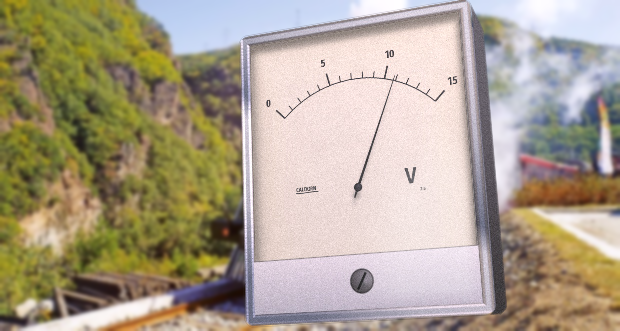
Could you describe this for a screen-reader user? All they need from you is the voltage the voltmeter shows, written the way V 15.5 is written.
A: V 11
